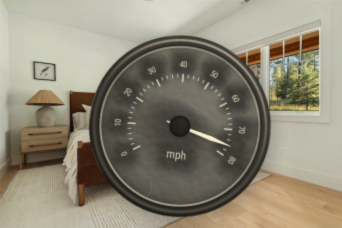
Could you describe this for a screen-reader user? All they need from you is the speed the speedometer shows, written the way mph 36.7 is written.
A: mph 76
